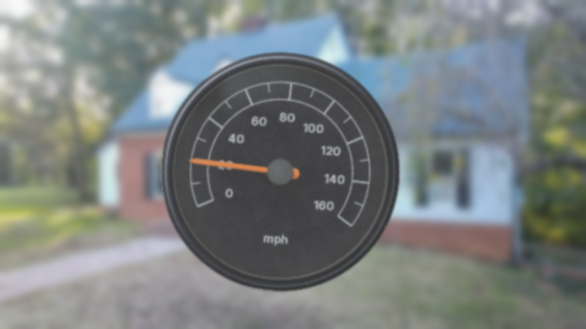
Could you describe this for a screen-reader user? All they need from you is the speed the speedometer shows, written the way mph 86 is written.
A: mph 20
